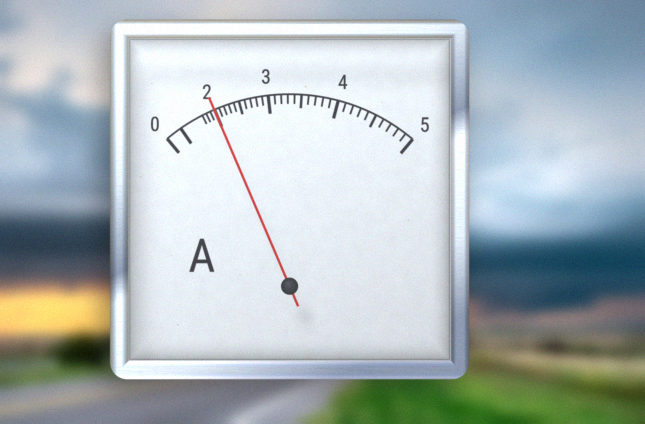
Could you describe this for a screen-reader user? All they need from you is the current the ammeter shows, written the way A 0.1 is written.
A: A 2
